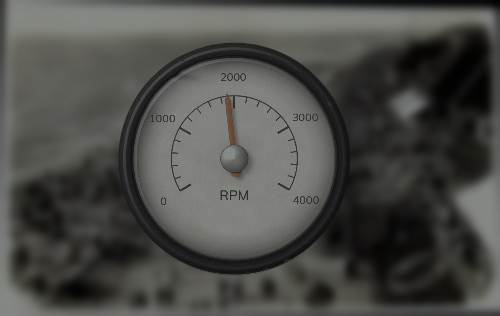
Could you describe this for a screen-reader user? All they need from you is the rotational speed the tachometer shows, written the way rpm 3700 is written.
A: rpm 1900
